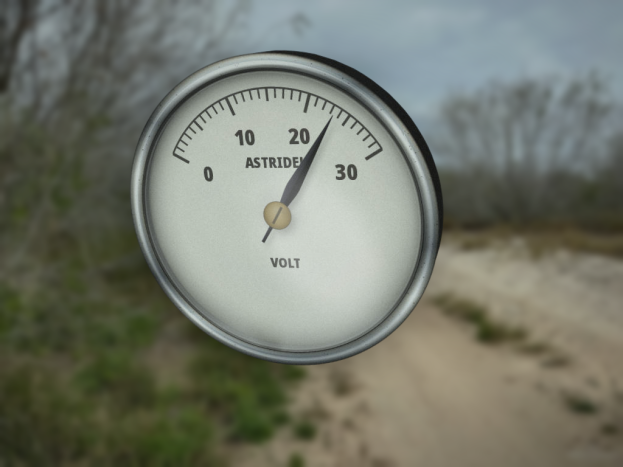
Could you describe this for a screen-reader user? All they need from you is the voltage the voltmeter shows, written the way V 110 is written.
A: V 23.5
